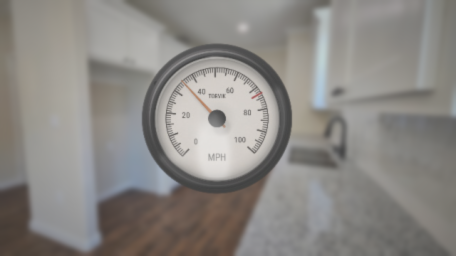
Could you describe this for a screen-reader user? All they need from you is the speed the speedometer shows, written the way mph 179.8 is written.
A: mph 35
